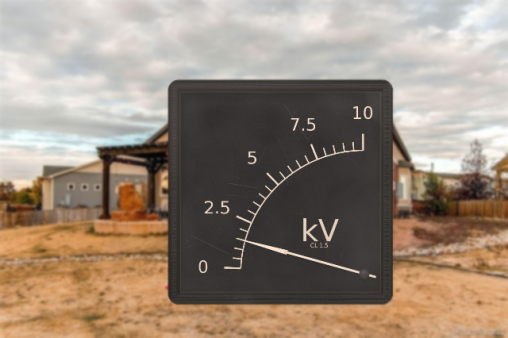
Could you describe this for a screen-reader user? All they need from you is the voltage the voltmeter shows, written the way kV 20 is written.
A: kV 1.5
